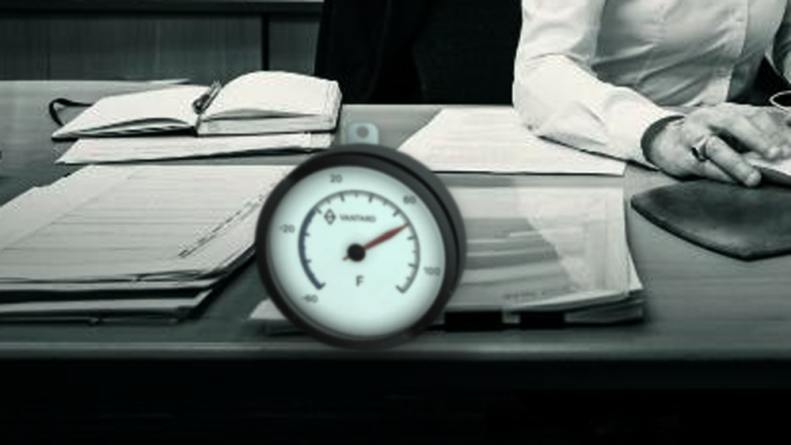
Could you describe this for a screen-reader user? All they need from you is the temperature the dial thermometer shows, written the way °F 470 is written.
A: °F 70
